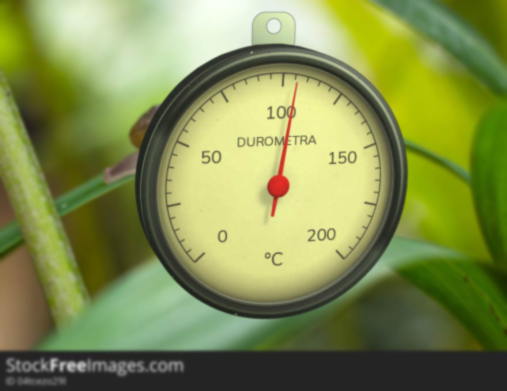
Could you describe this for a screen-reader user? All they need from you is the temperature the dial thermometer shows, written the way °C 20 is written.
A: °C 105
